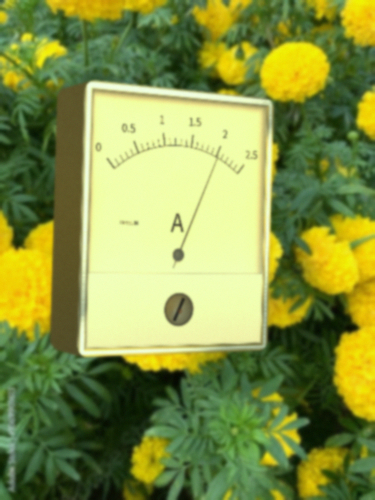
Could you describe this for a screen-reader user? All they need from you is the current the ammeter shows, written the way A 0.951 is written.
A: A 2
